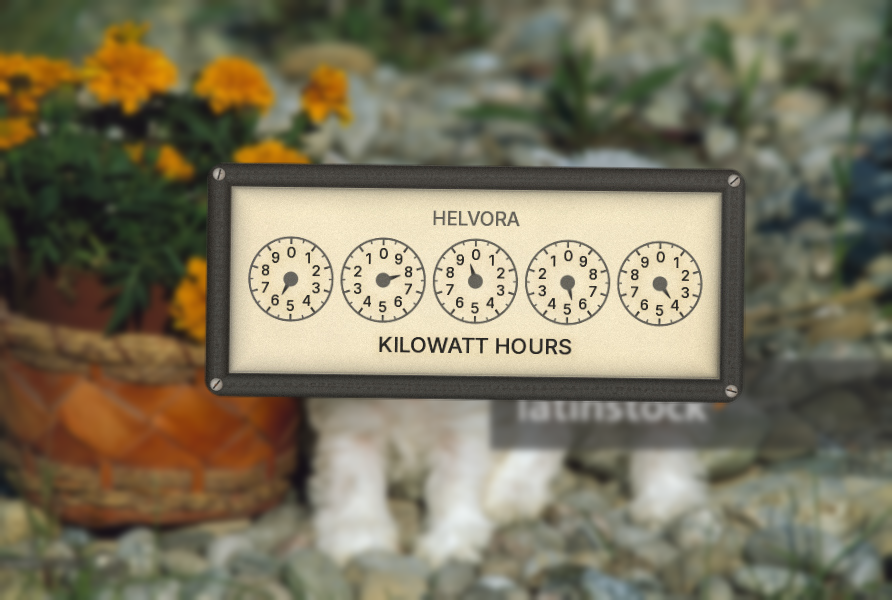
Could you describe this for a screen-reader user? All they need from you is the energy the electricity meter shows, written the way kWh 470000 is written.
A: kWh 57954
